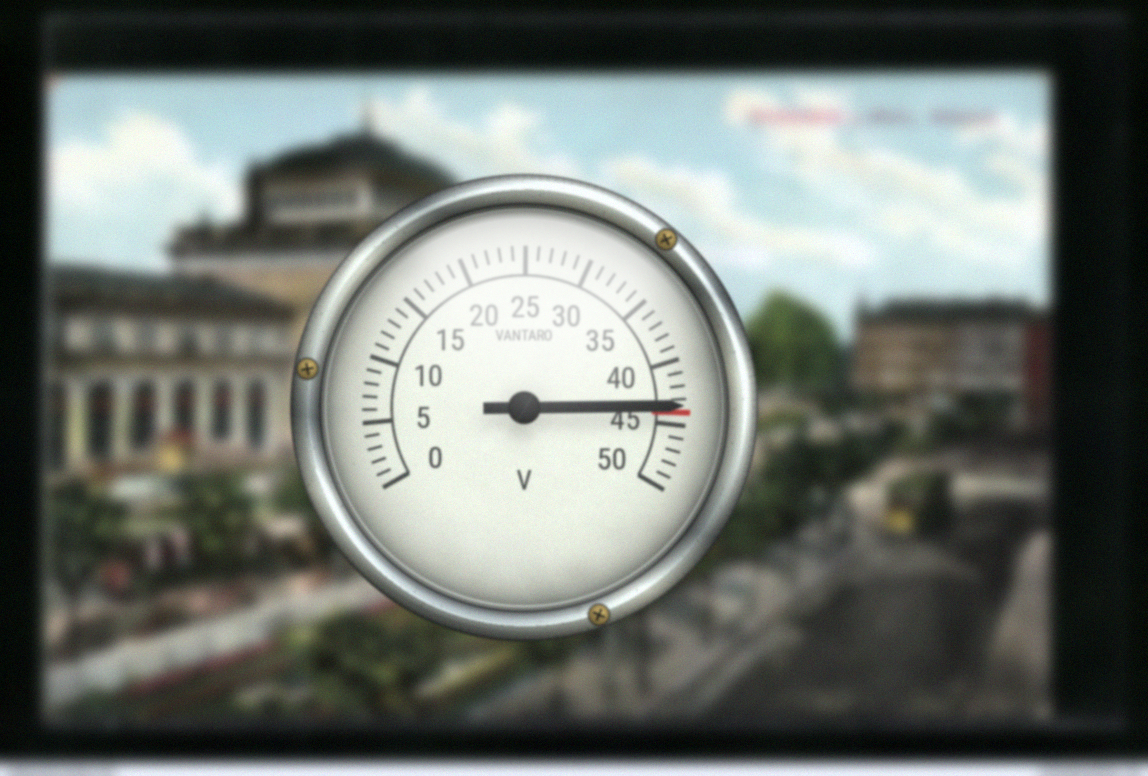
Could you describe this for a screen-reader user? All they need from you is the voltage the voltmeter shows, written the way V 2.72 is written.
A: V 43.5
